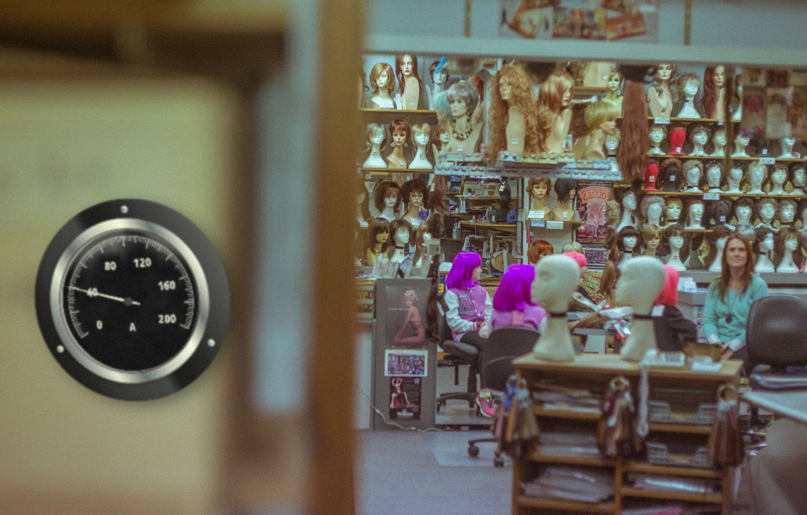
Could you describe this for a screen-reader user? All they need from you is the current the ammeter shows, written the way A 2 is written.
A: A 40
